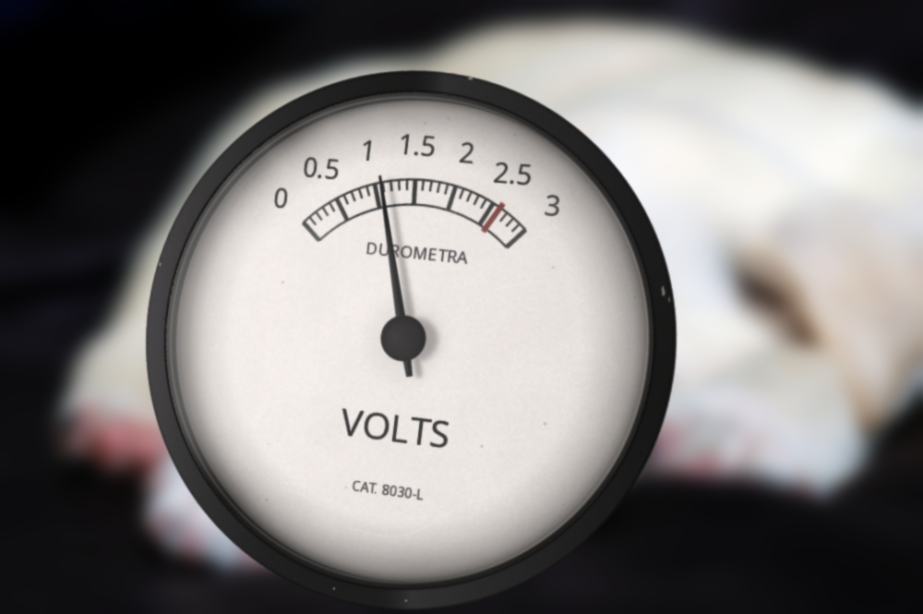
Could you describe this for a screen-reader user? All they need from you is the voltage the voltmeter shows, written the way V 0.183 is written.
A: V 1.1
